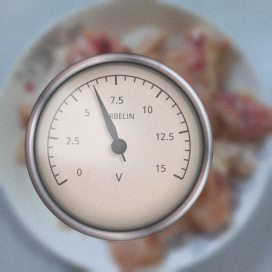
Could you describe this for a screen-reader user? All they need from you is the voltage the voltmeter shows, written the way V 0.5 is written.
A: V 6.25
